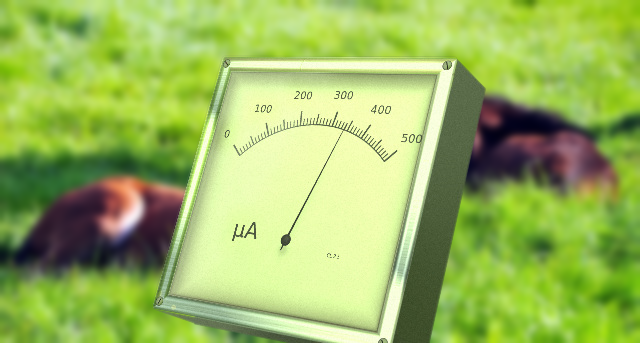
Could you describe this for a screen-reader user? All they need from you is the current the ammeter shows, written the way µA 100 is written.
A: µA 350
